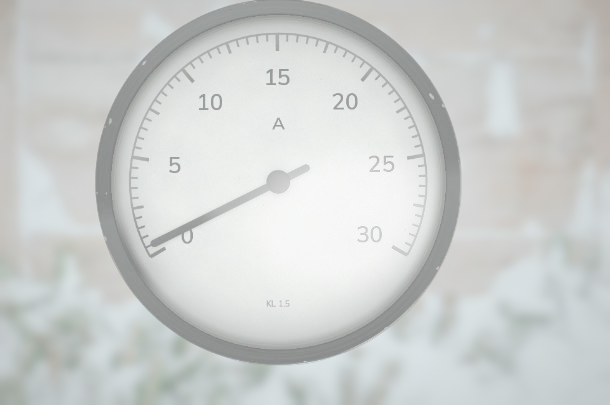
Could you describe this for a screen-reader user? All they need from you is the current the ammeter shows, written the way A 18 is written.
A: A 0.5
